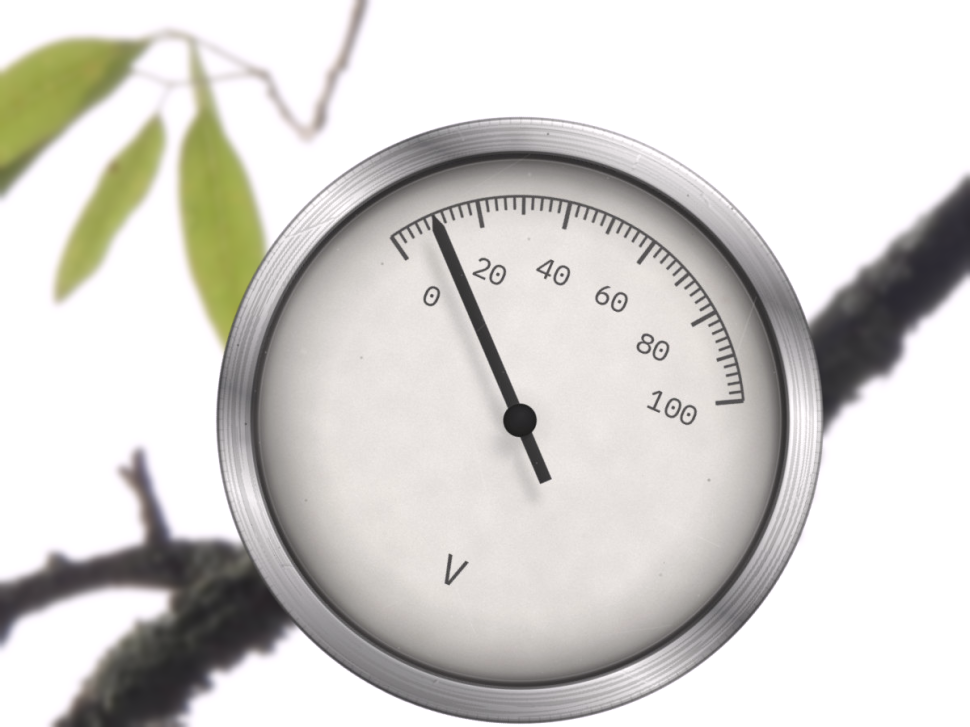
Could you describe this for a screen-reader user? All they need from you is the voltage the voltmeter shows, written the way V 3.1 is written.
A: V 10
